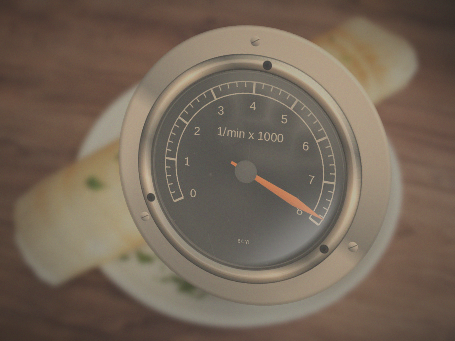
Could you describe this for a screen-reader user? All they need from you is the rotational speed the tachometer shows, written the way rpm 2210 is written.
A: rpm 7800
